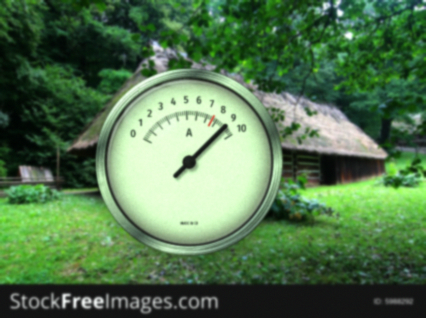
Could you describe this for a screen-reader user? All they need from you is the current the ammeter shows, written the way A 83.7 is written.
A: A 9
